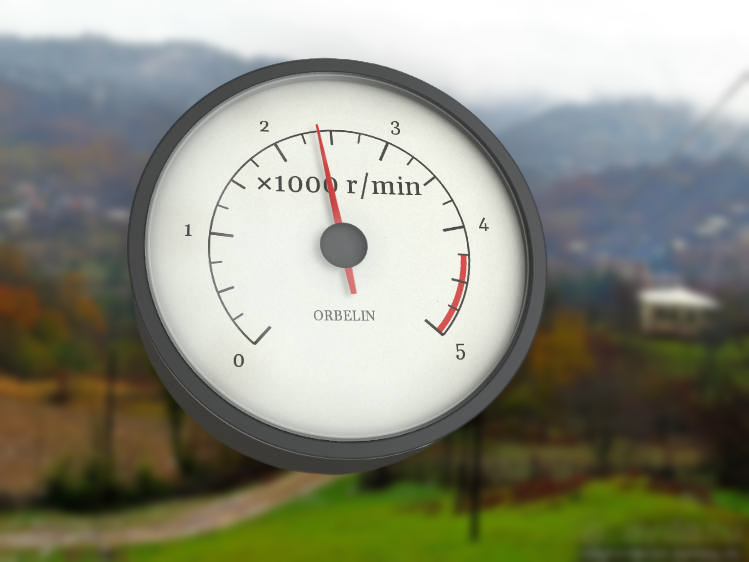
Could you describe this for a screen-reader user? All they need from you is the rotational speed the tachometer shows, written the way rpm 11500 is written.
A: rpm 2375
